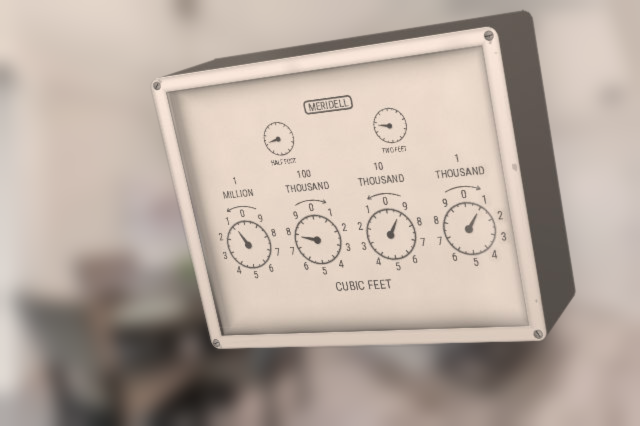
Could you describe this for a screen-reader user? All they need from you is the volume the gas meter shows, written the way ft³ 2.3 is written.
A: ft³ 79100
